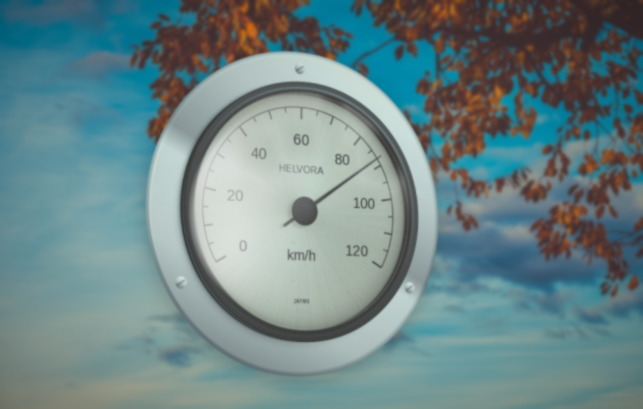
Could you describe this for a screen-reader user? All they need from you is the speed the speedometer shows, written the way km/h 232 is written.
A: km/h 87.5
